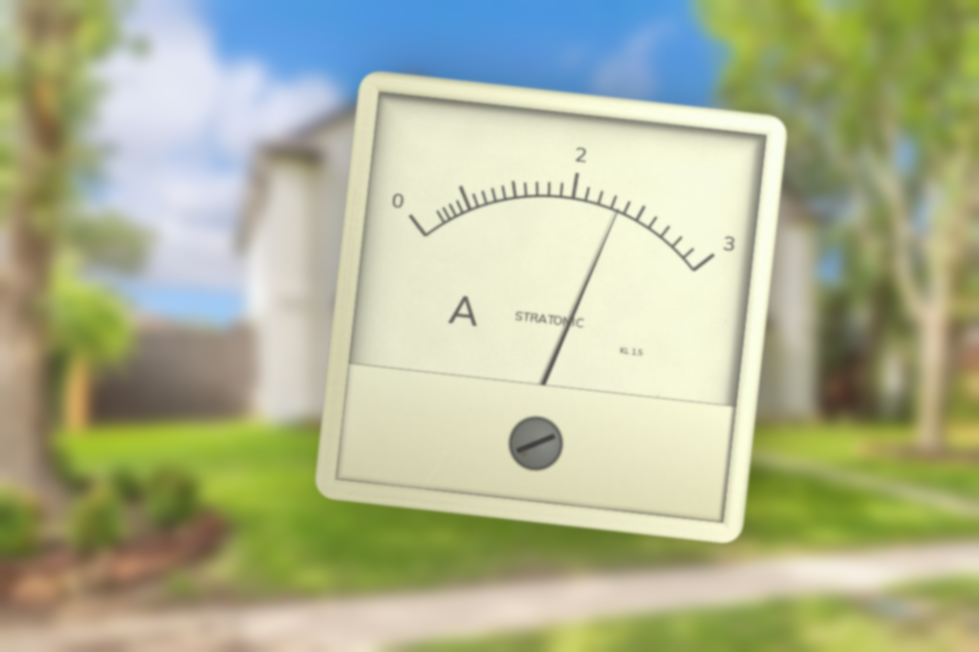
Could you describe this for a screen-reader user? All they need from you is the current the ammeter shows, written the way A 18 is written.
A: A 2.35
